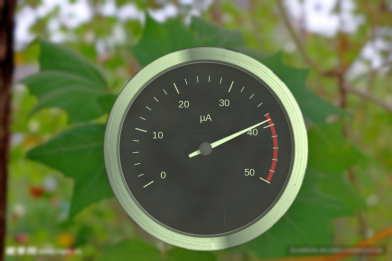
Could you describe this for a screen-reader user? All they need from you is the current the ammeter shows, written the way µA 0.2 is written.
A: µA 39
